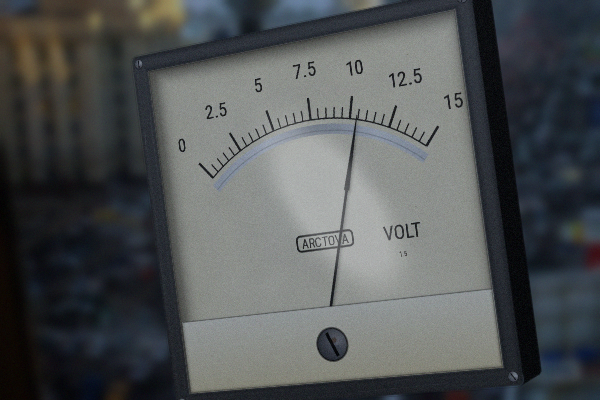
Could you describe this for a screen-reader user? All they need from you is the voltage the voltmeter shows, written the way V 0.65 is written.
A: V 10.5
